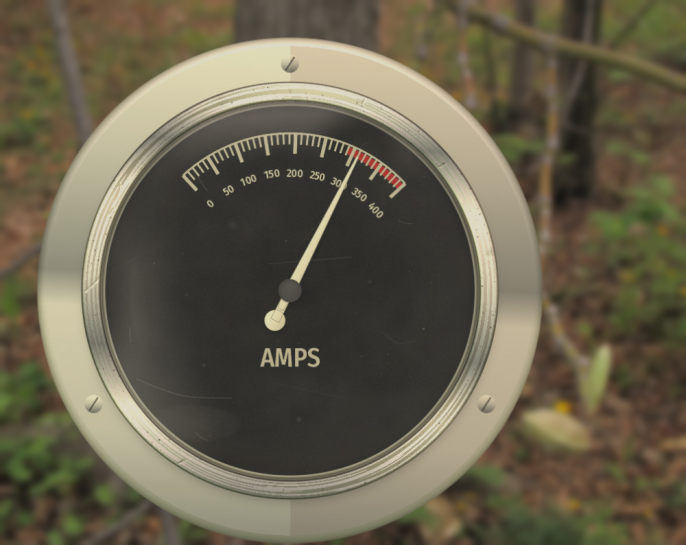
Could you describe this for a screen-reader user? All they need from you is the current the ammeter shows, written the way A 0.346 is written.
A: A 310
